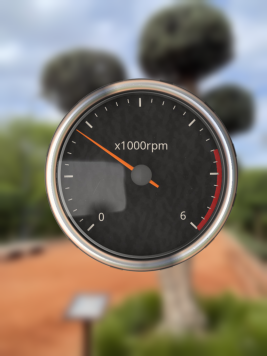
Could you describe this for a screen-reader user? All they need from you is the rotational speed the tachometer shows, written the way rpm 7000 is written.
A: rpm 1800
